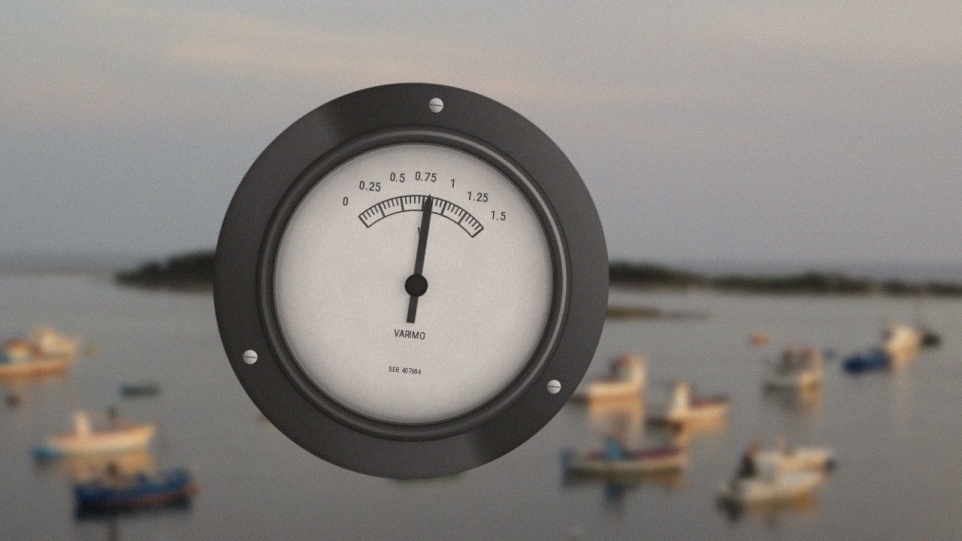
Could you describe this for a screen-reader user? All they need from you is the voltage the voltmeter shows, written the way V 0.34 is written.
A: V 0.8
